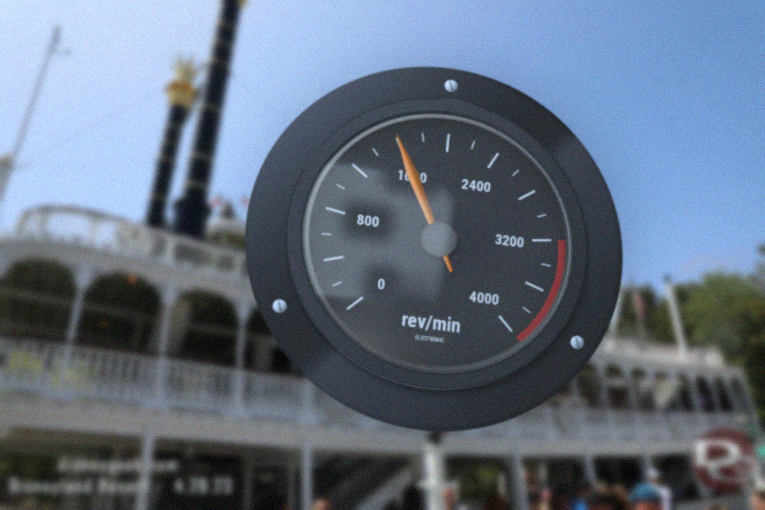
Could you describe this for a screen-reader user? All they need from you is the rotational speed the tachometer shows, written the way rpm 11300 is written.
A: rpm 1600
